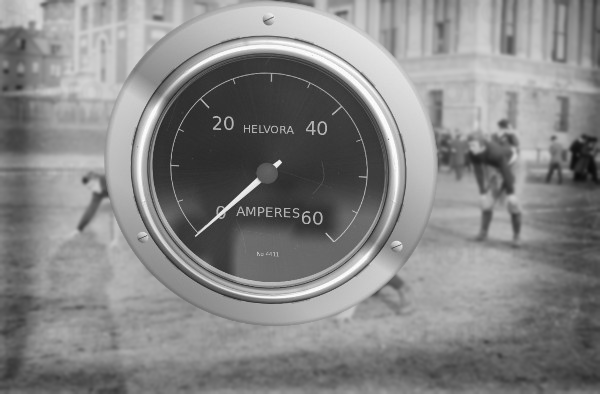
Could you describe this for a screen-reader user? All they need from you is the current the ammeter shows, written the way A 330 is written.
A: A 0
